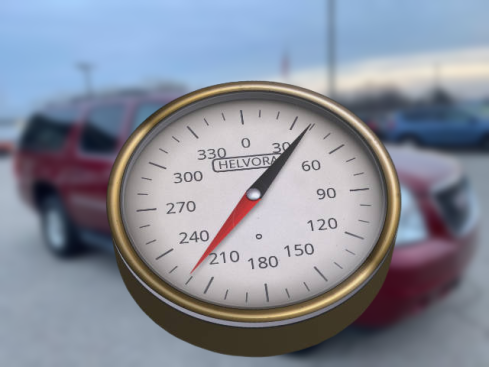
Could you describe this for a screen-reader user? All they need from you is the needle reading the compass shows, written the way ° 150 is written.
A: ° 220
